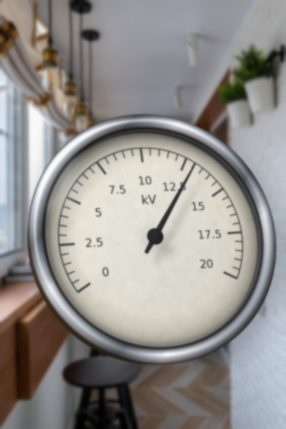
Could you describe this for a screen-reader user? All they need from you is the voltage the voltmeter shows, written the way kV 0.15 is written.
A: kV 13
